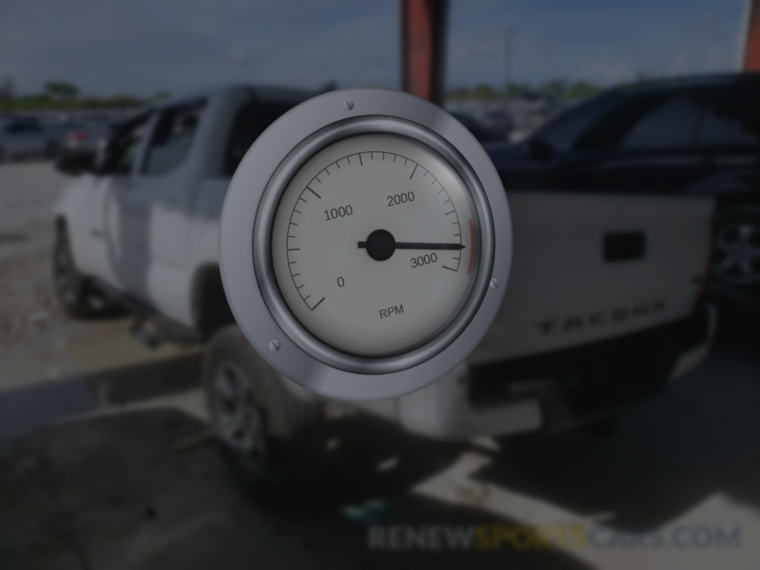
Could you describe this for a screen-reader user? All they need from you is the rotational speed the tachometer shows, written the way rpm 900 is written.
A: rpm 2800
